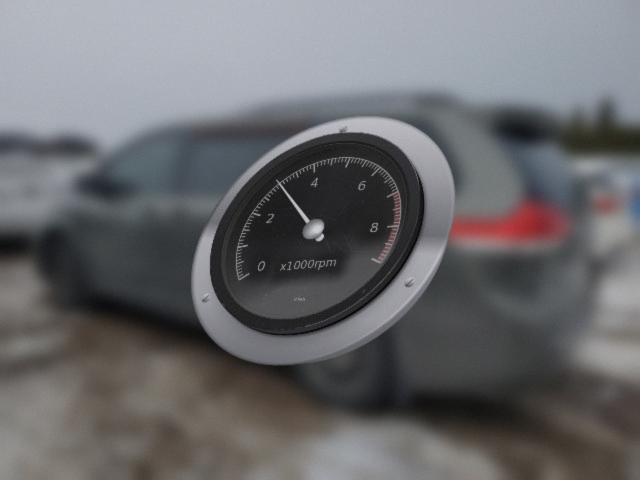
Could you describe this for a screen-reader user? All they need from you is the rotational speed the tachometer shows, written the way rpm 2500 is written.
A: rpm 3000
